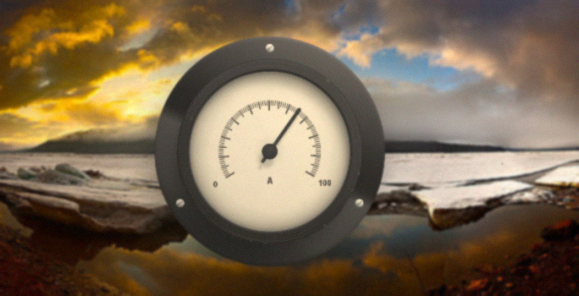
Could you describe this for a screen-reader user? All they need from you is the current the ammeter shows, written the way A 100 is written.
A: A 65
